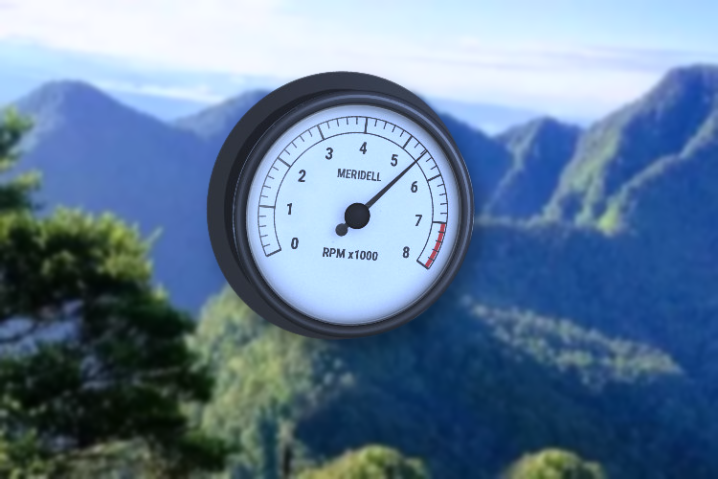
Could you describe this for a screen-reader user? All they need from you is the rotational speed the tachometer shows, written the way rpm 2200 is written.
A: rpm 5400
